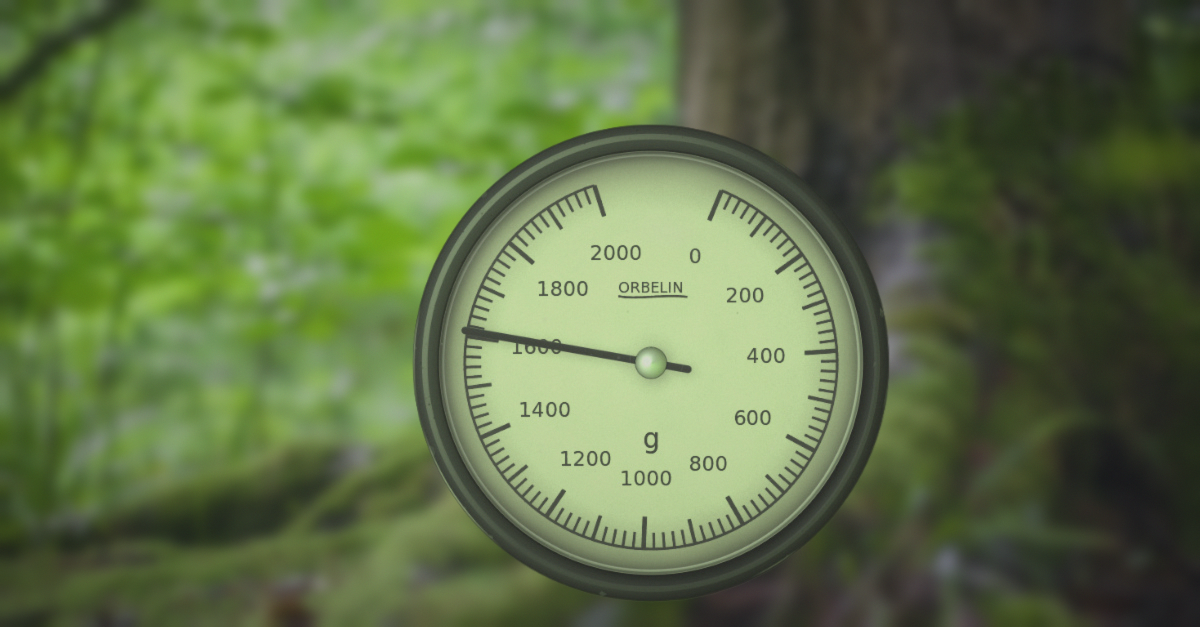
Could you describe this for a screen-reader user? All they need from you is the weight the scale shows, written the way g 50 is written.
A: g 1610
